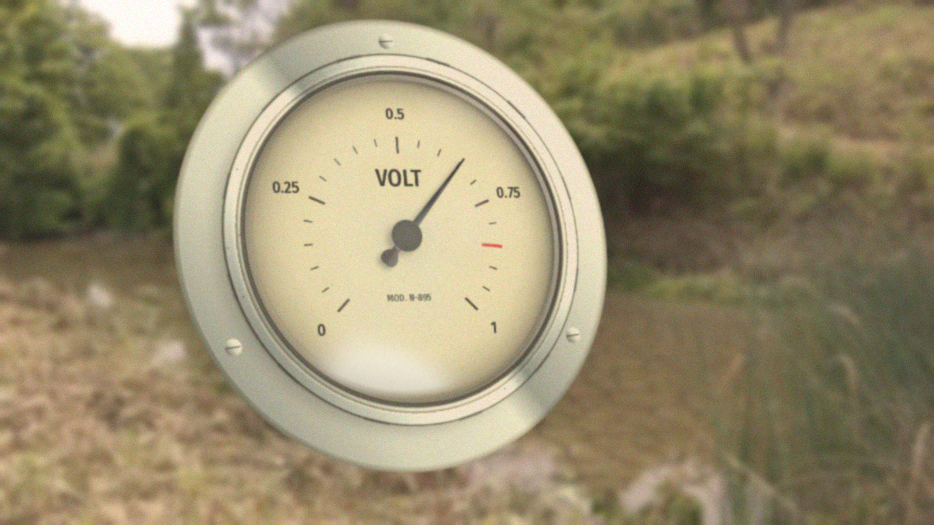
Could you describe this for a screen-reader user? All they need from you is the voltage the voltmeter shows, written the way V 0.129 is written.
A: V 0.65
